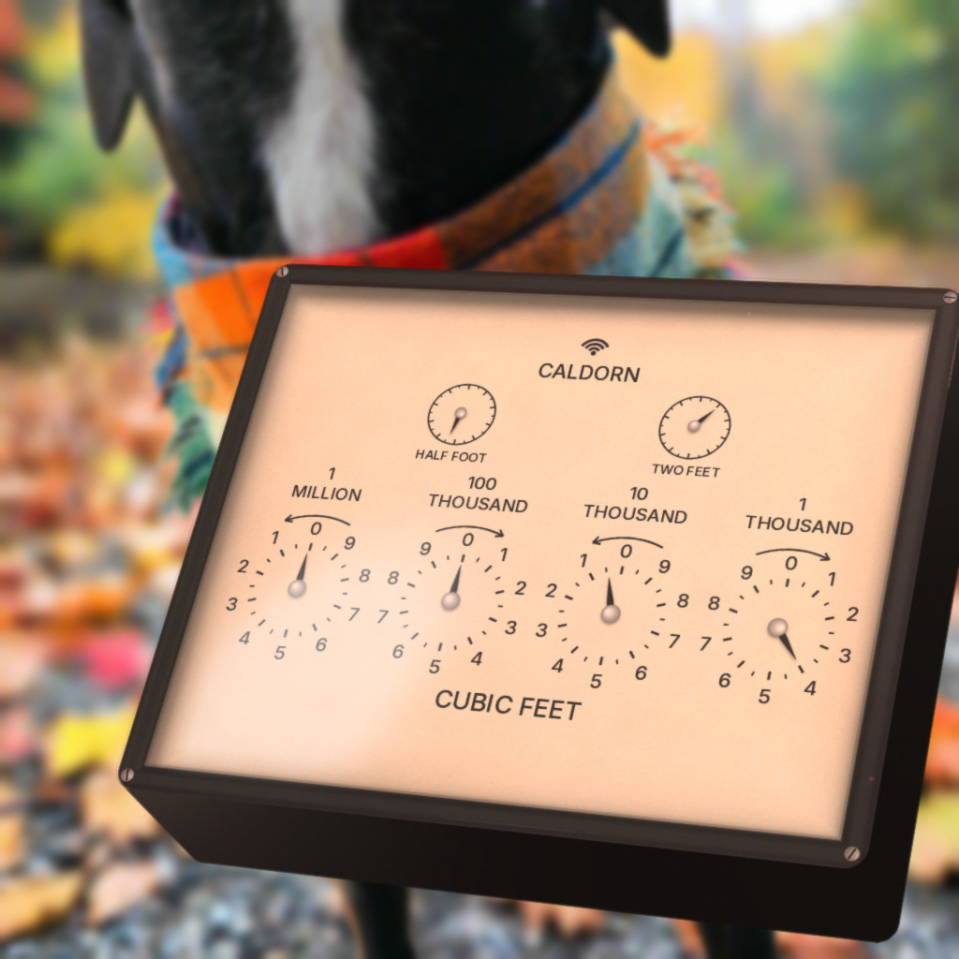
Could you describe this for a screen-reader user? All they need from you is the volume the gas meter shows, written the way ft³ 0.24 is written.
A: ft³ 400
